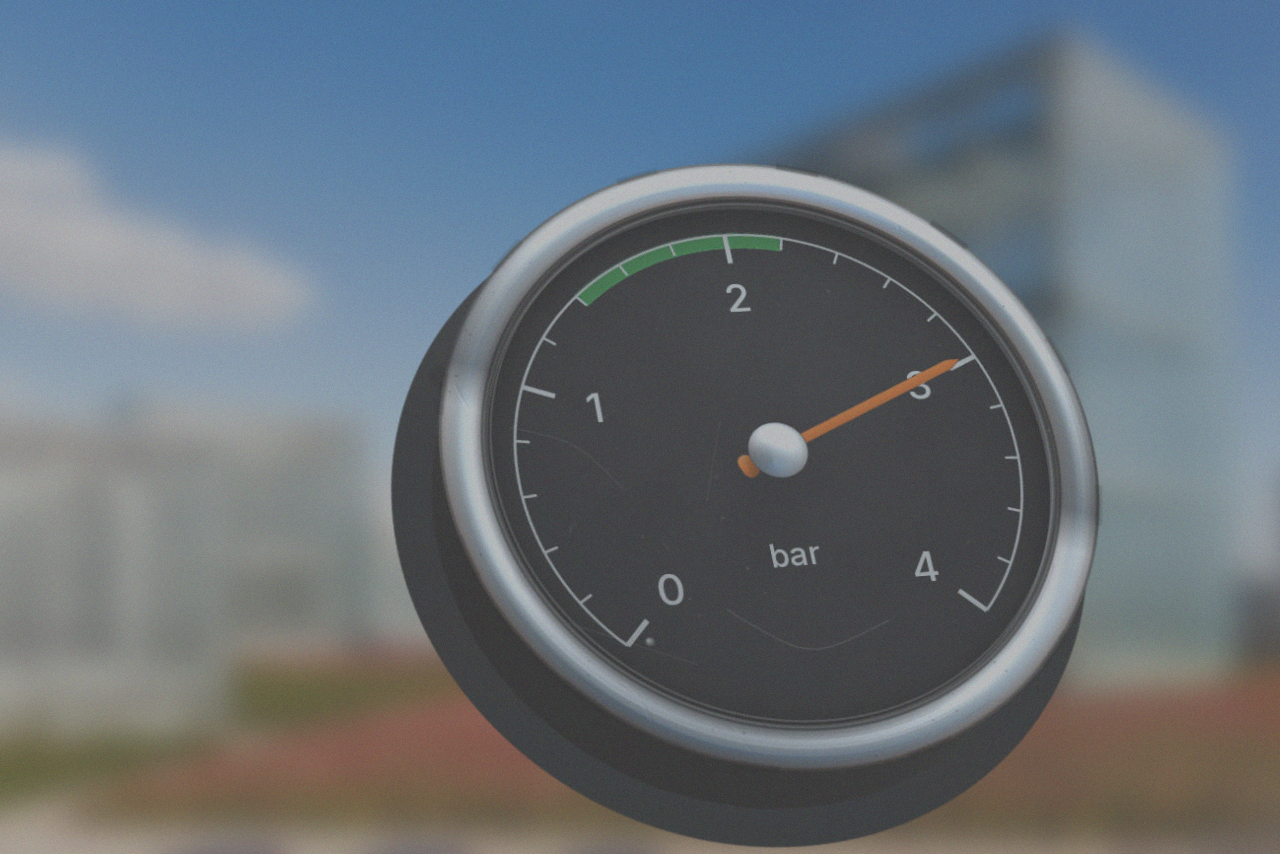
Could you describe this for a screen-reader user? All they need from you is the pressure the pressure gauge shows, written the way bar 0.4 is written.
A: bar 3
